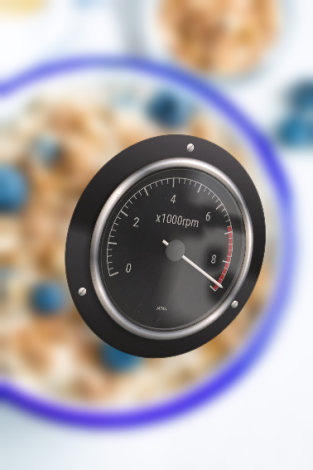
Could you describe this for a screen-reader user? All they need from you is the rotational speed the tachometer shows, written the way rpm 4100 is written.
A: rpm 8800
